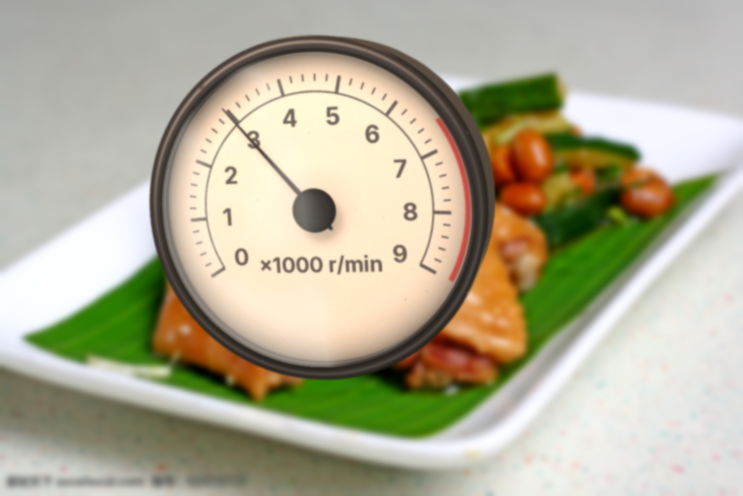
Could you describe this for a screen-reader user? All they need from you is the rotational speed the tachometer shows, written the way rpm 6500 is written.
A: rpm 3000
